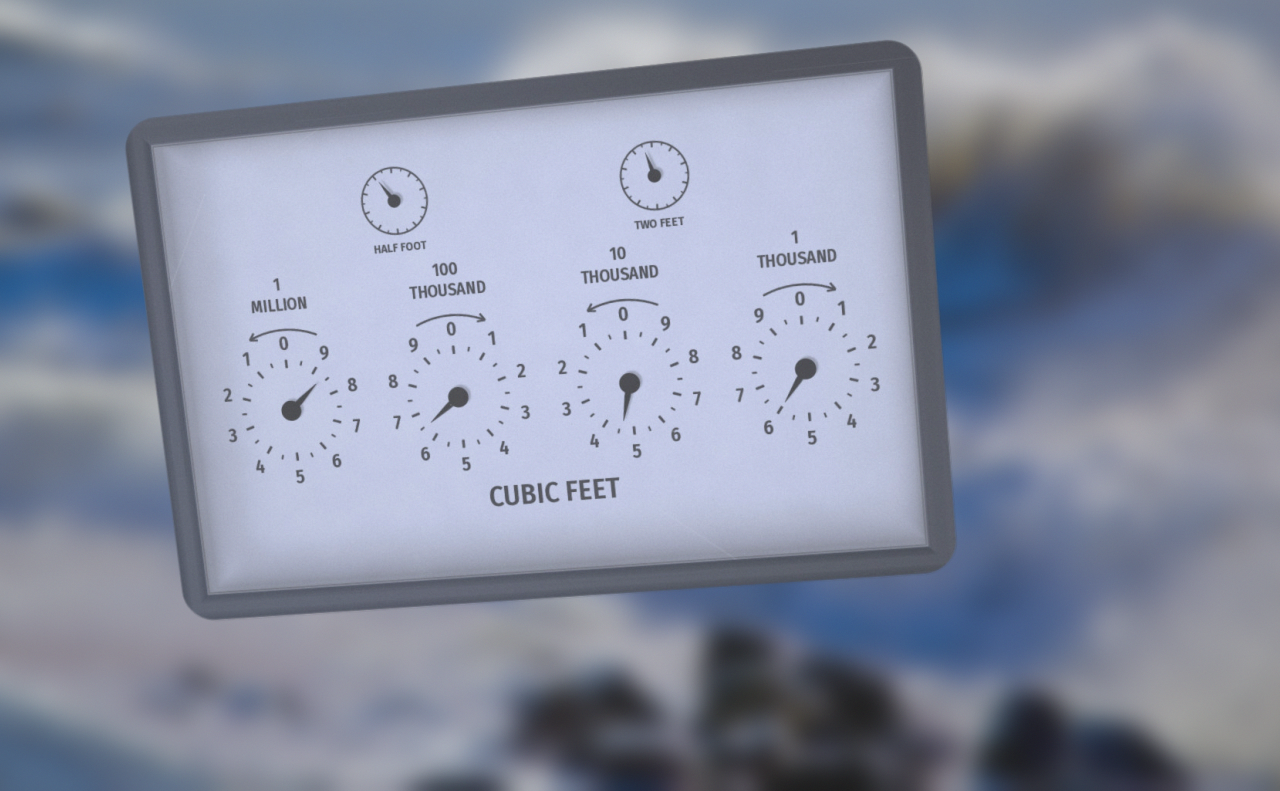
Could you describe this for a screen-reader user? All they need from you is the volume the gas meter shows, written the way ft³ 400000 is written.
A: ft³ 864600
